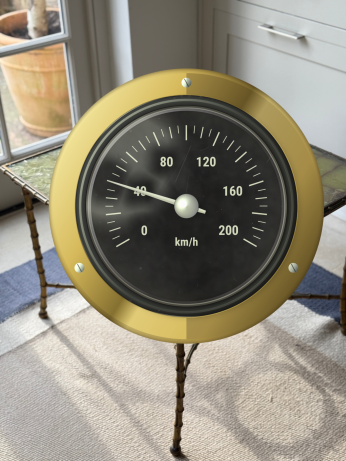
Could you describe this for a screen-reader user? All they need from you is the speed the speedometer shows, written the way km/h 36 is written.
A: km/h 40
